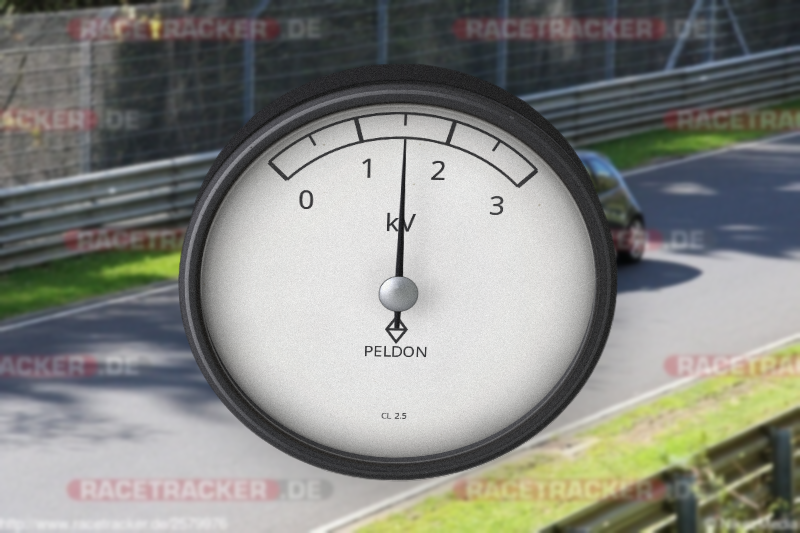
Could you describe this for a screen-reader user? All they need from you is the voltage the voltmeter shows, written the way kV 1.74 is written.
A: kV 1.5
